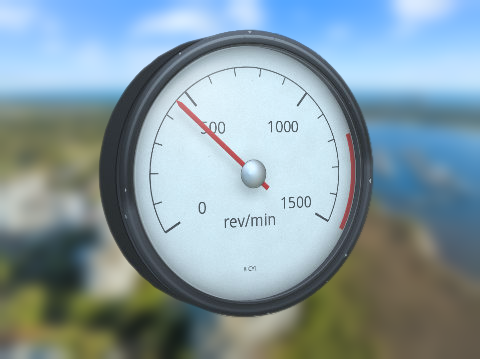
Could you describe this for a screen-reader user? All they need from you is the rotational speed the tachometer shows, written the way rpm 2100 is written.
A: rpm 450
